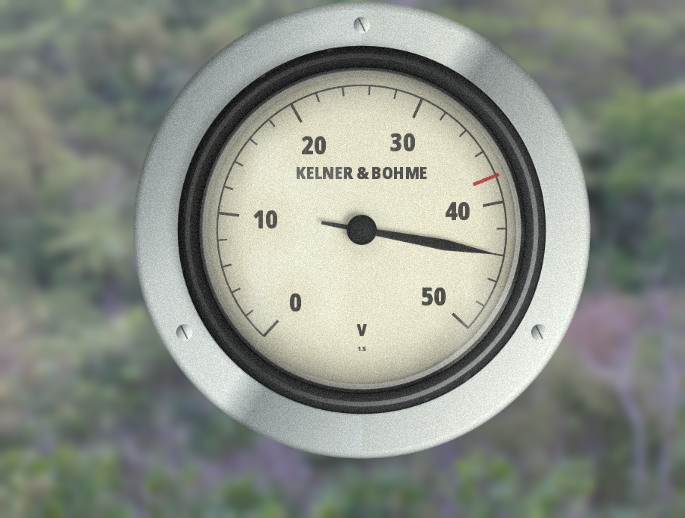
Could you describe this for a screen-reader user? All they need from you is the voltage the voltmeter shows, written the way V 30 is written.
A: V 44
